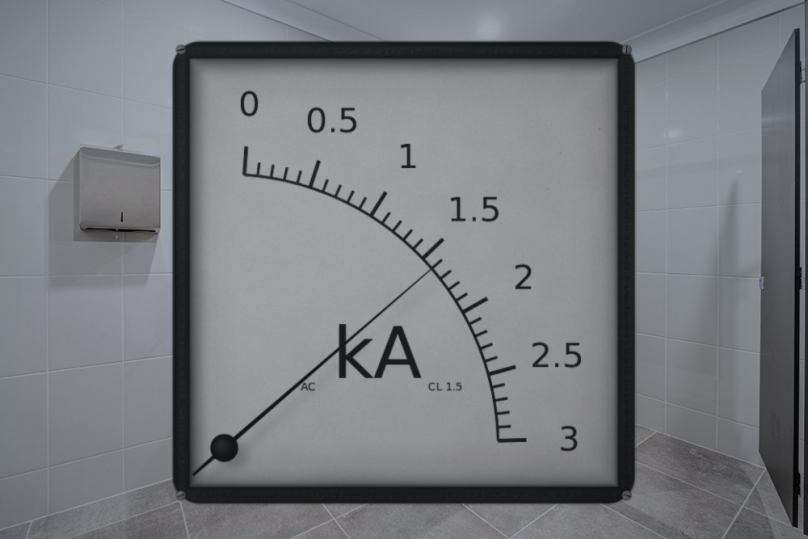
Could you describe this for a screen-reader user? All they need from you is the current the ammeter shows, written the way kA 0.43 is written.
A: kA 1.6
